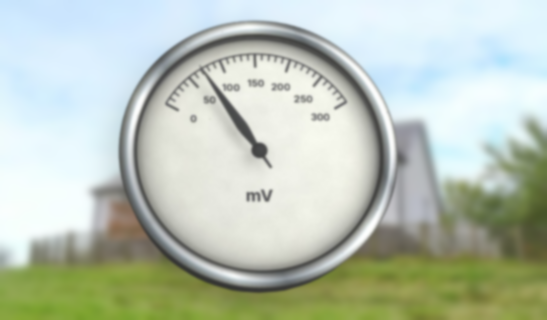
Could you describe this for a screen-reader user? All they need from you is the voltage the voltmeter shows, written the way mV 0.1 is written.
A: mV 70
